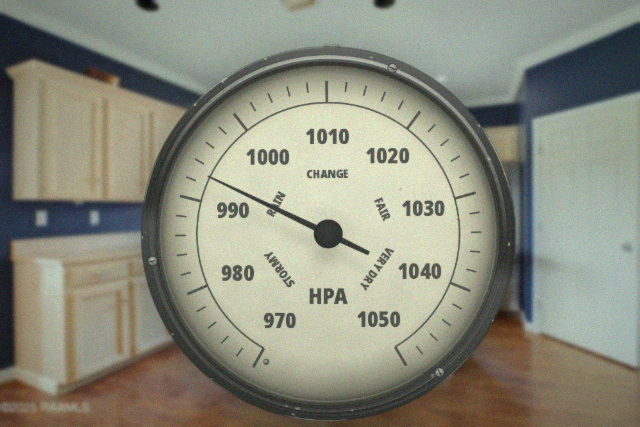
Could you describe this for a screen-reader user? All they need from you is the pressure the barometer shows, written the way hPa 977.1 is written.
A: hPa 993
